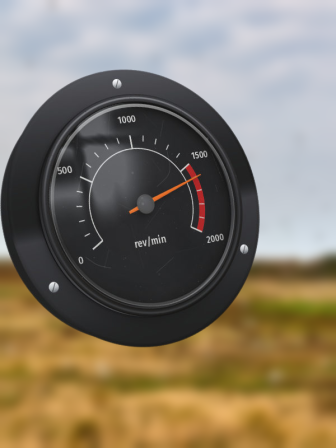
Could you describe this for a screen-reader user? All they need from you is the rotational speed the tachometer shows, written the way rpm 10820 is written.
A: rpm 1600
